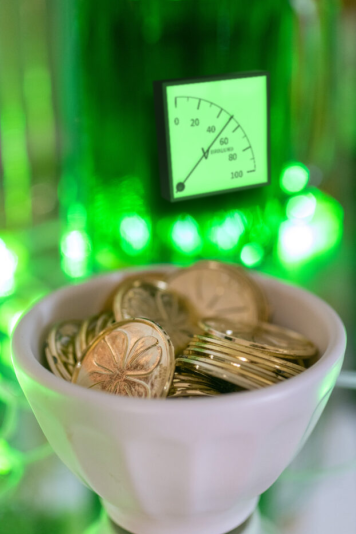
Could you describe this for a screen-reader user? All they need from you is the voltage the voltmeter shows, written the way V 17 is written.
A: V 50
